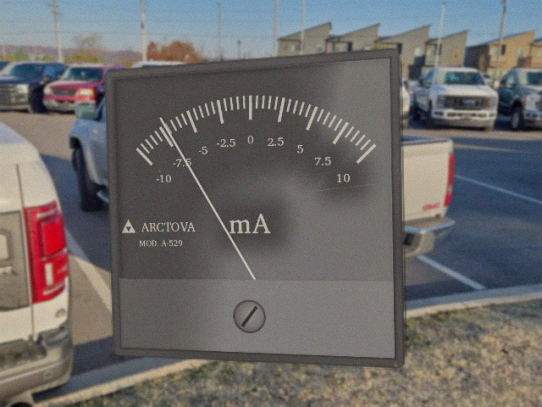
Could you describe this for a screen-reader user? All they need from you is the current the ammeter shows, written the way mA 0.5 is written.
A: mA -7
